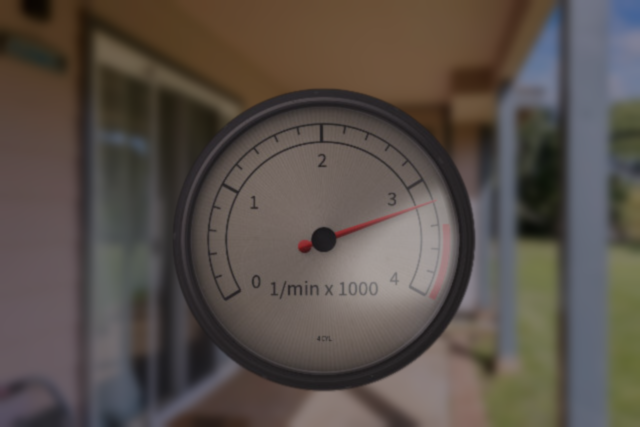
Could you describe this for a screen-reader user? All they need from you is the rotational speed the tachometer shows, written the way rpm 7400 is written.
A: rpm 3200
